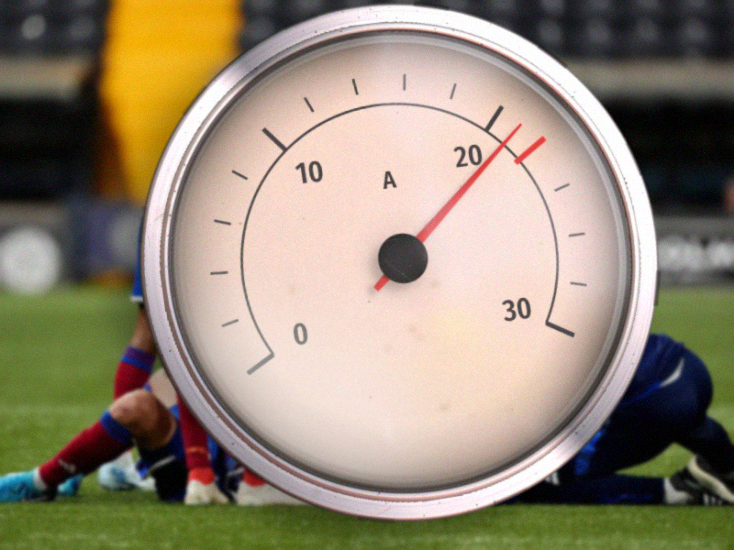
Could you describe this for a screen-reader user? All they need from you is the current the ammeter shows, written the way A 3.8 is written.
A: A 21
